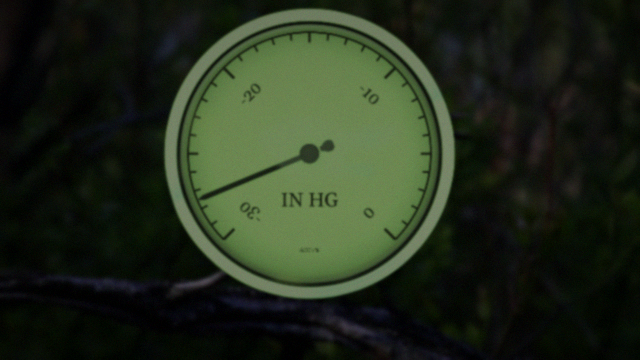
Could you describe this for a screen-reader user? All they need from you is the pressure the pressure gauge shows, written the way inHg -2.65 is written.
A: inHg -27.5
